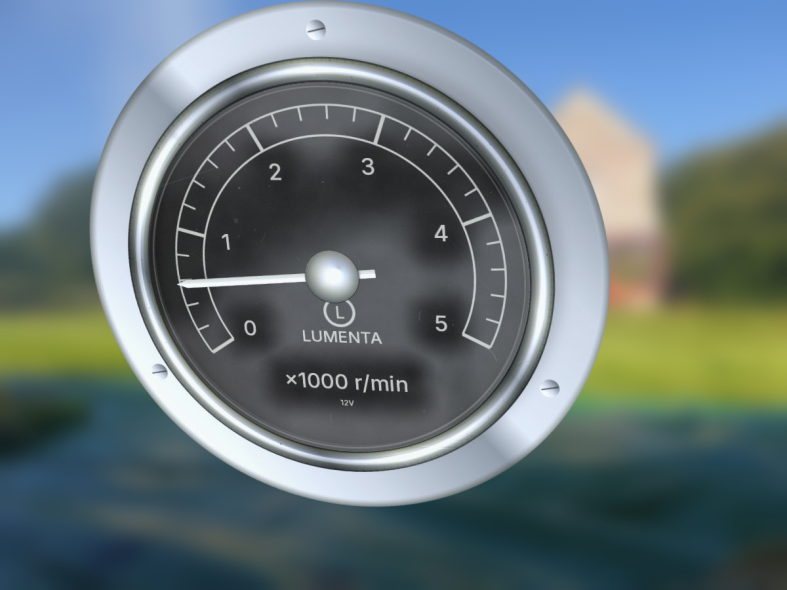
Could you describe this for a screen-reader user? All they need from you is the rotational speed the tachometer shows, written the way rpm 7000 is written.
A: rpm 600
